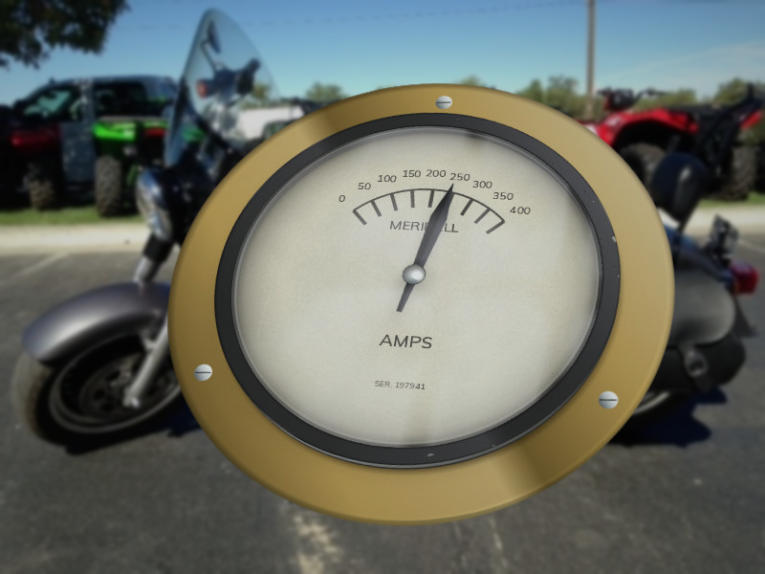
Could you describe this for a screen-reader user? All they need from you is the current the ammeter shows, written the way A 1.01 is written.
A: A 250
